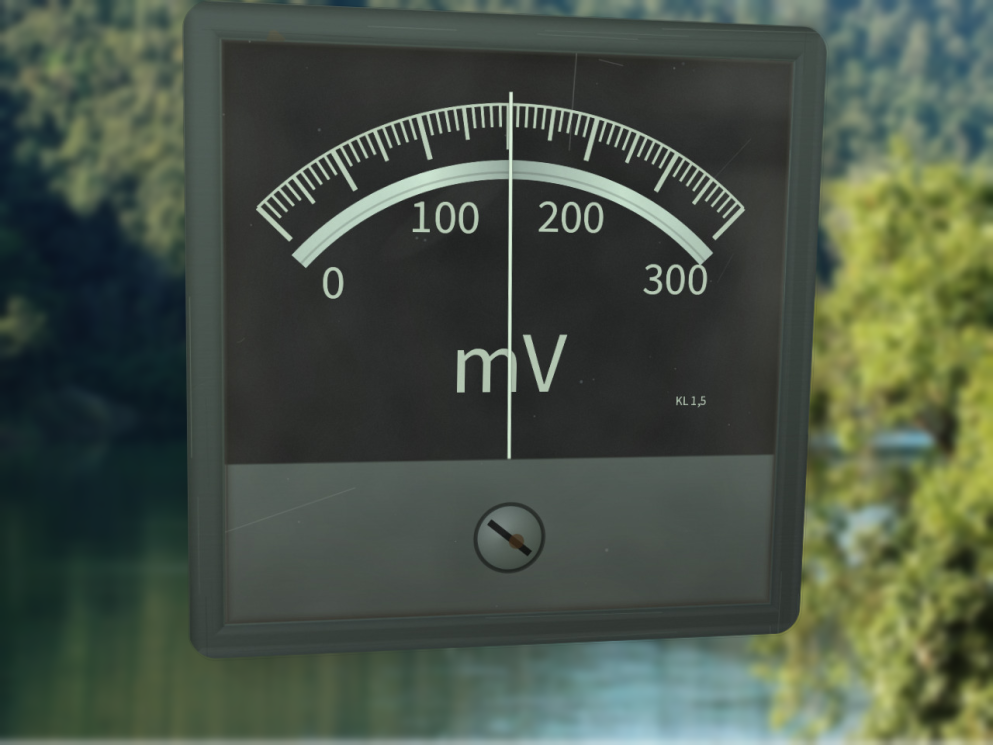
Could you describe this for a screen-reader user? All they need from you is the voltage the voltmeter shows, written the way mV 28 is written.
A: mV 150
